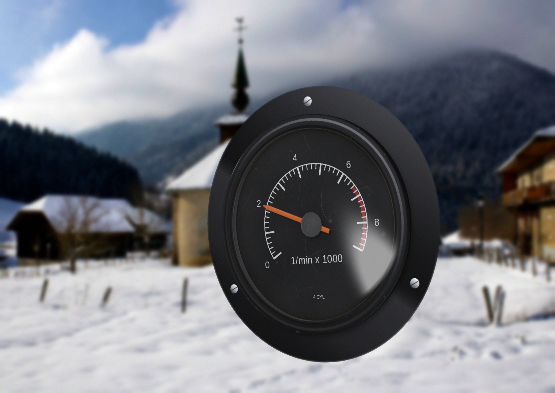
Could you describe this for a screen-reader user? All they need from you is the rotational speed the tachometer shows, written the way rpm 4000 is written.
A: rpm 2000
